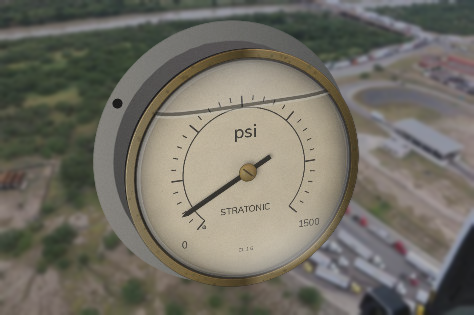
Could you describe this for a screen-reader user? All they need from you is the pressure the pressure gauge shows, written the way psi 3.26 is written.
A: psi 100
